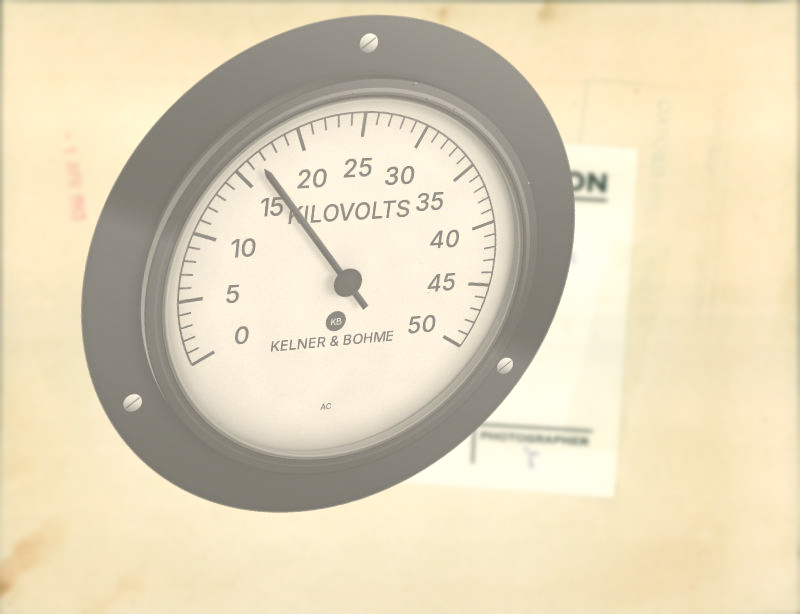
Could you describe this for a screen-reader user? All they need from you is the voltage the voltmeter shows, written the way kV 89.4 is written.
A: kV 16.5
